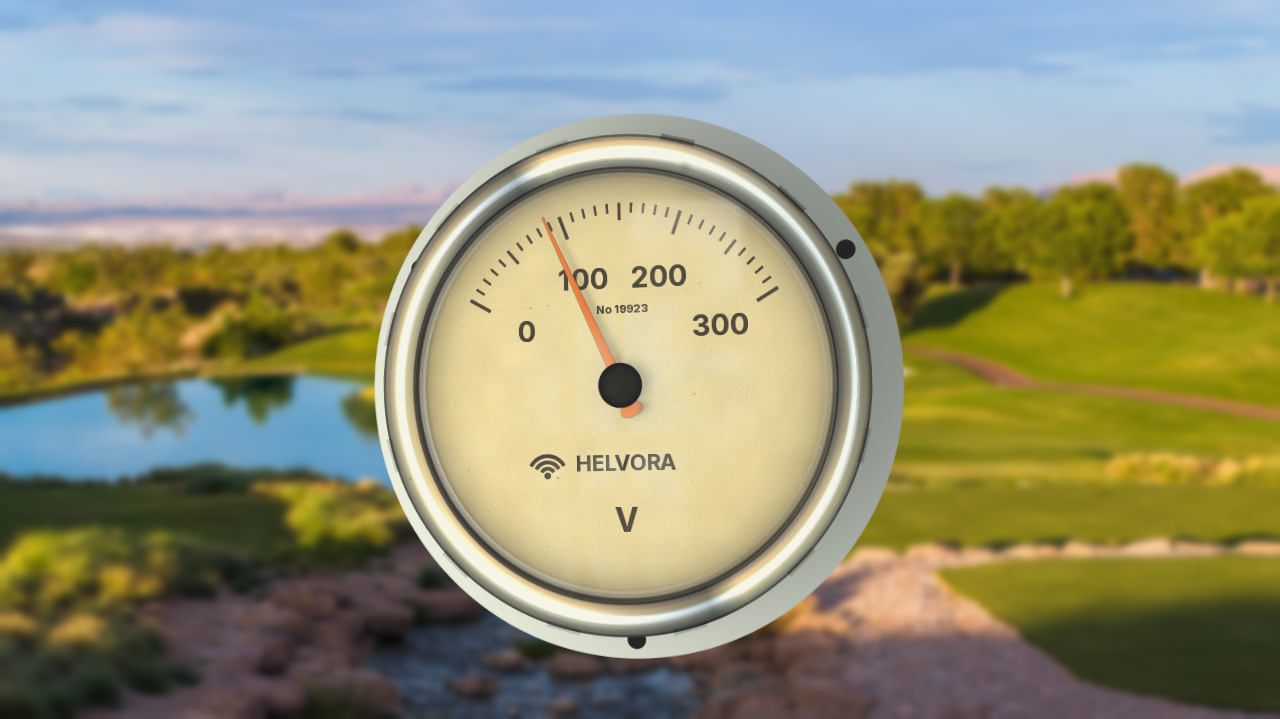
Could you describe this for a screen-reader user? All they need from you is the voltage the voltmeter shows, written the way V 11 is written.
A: V 90
